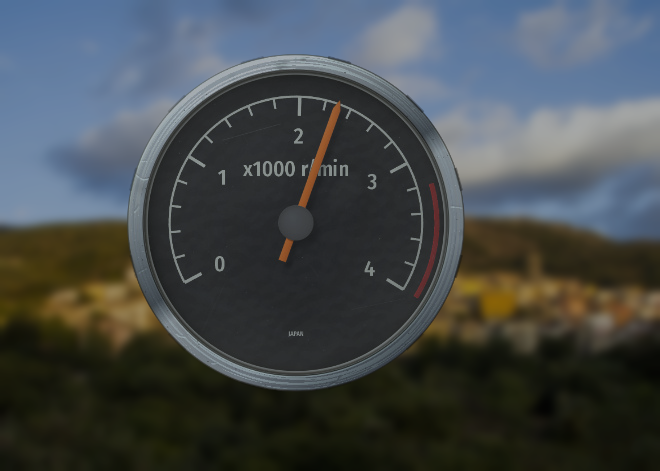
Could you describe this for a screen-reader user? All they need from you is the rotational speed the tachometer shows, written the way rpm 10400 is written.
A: rpm 2300
